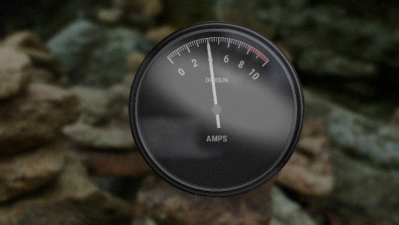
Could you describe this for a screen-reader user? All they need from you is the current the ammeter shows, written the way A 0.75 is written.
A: A 4
